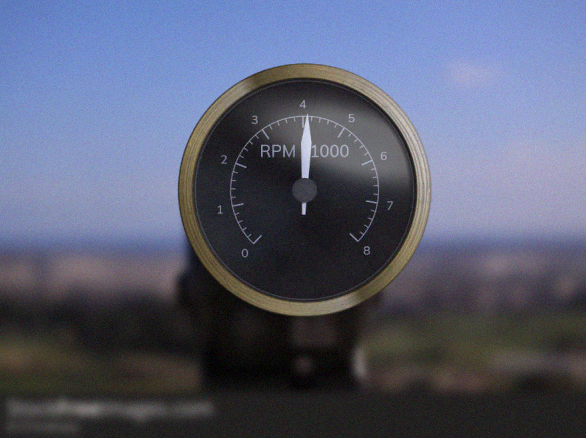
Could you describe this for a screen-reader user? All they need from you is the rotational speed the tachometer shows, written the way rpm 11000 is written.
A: rpm 4100
